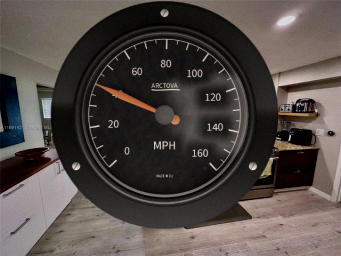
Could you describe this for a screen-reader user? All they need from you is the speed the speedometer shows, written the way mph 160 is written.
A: mph 40
